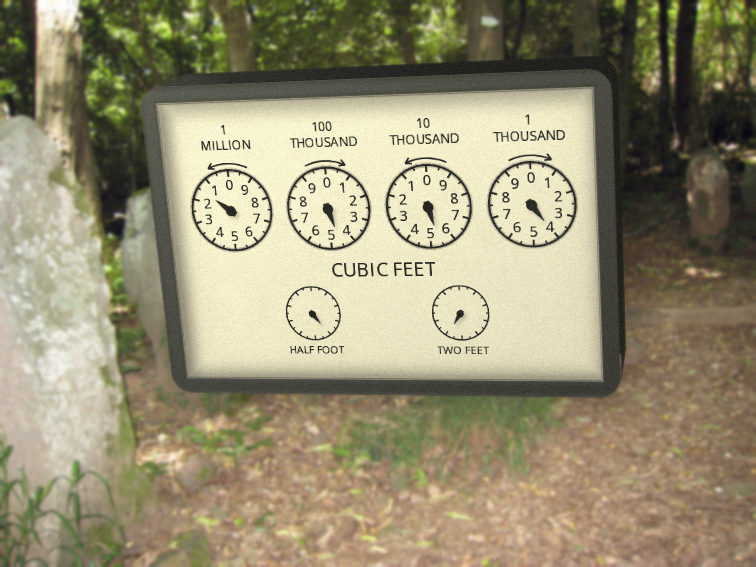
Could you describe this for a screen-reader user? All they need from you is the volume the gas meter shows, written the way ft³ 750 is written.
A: ft³ 145400
